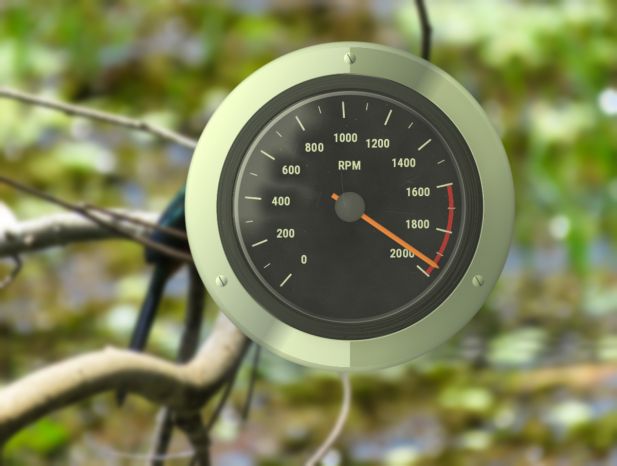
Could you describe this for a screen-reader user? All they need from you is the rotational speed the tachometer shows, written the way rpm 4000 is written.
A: rpm 1950
